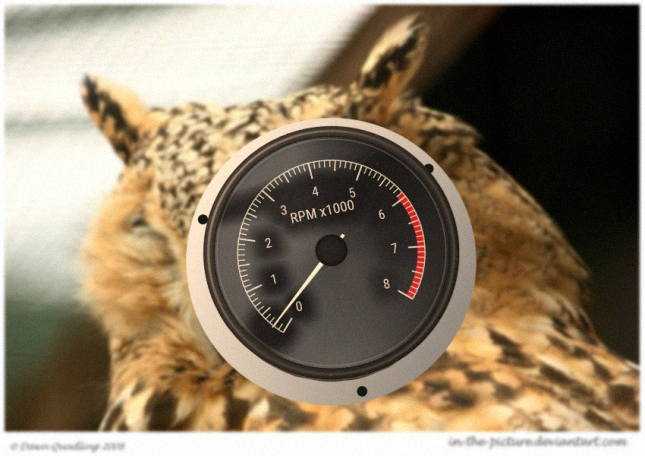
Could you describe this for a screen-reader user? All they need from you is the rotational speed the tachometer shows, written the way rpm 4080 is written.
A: rpm 200
